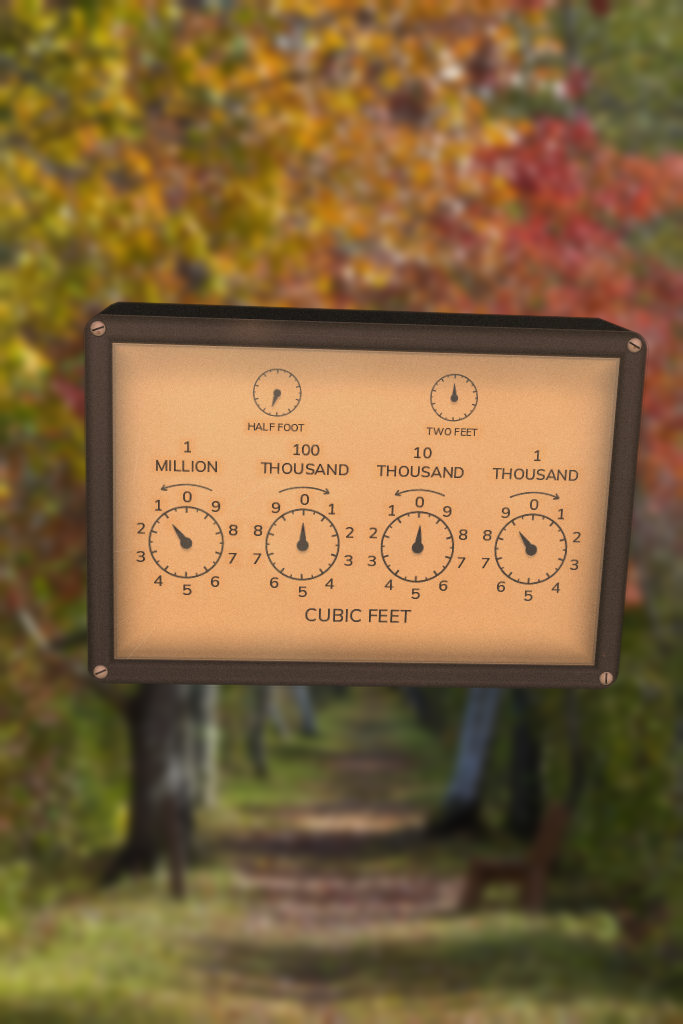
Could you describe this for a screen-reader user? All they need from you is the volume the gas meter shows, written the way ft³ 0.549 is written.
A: ft³ 99900
